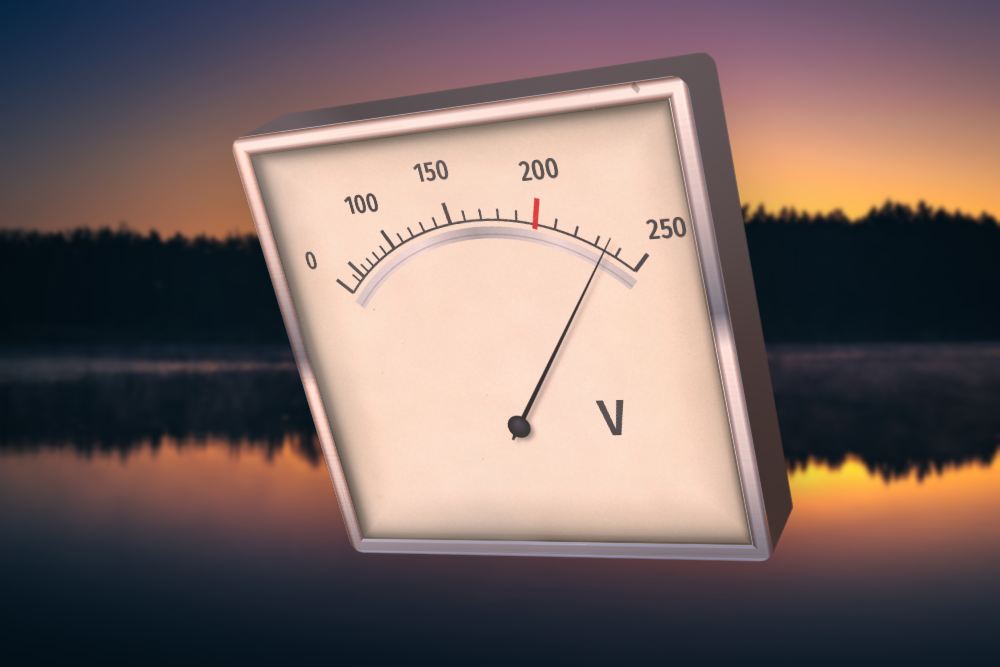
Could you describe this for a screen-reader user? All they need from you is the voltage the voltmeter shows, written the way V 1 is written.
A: V 235
